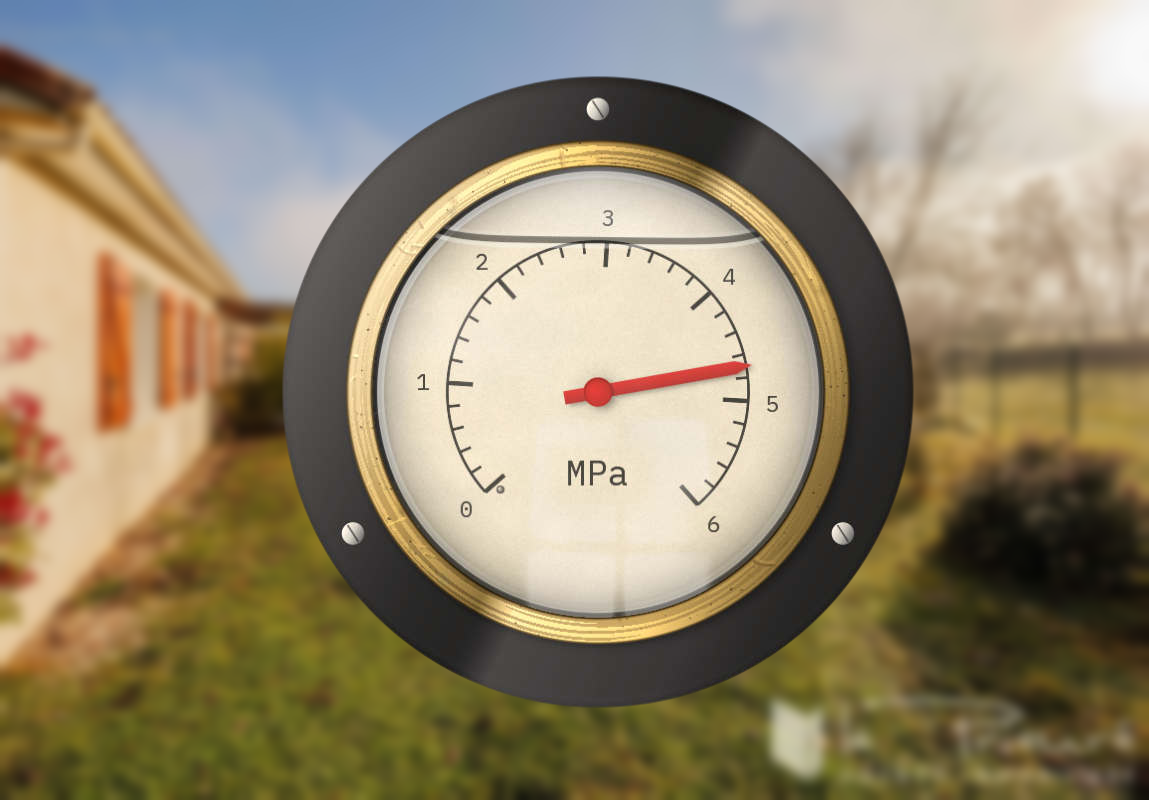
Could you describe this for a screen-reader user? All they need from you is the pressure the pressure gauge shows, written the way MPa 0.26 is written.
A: MPa 4.7
